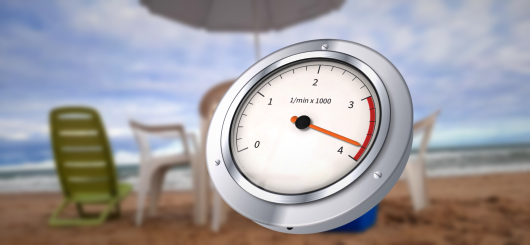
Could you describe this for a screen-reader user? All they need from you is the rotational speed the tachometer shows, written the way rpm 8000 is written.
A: rpm 3800
